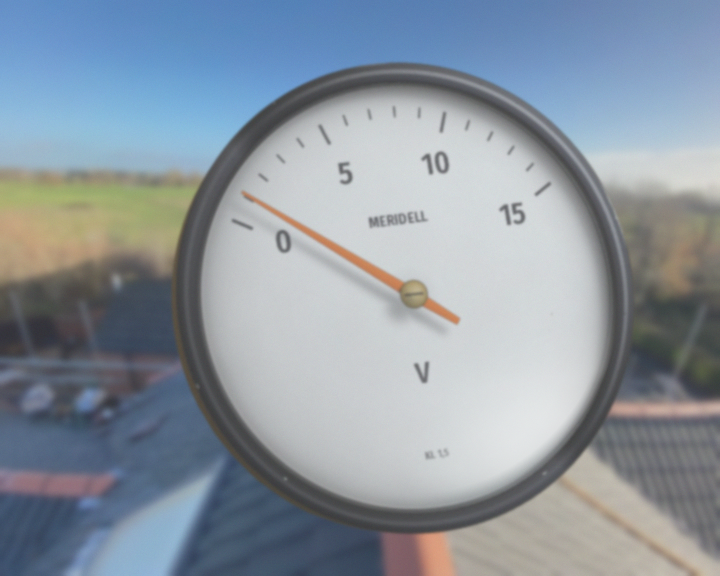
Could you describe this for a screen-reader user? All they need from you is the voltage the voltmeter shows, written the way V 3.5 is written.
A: V 1
